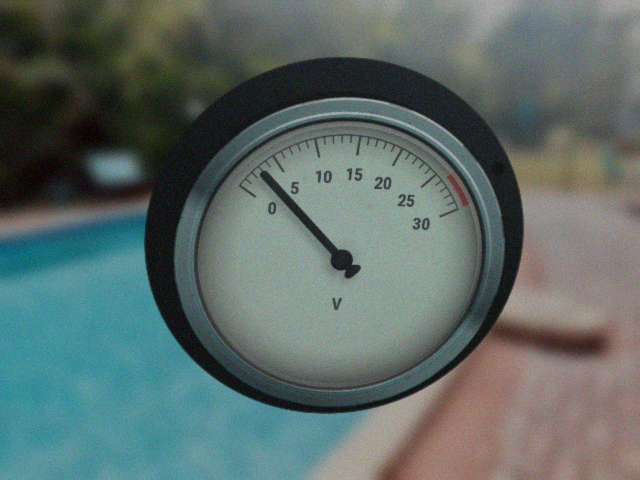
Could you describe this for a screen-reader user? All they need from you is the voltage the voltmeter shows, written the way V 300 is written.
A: V 3
